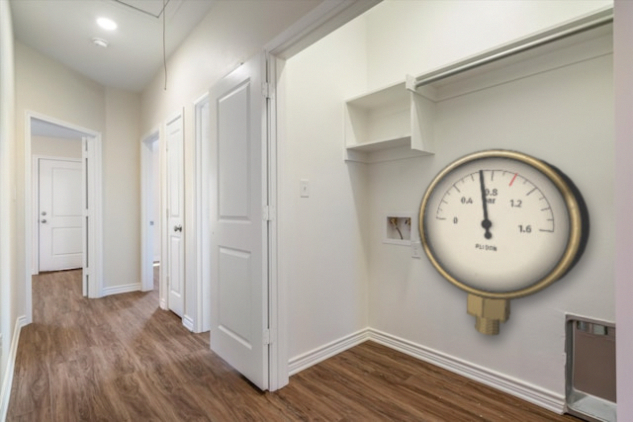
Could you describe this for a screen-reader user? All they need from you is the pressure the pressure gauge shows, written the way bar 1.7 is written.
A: bar 0.7
